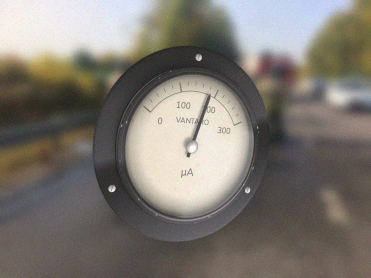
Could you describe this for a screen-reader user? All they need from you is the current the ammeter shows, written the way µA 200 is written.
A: µA 180
